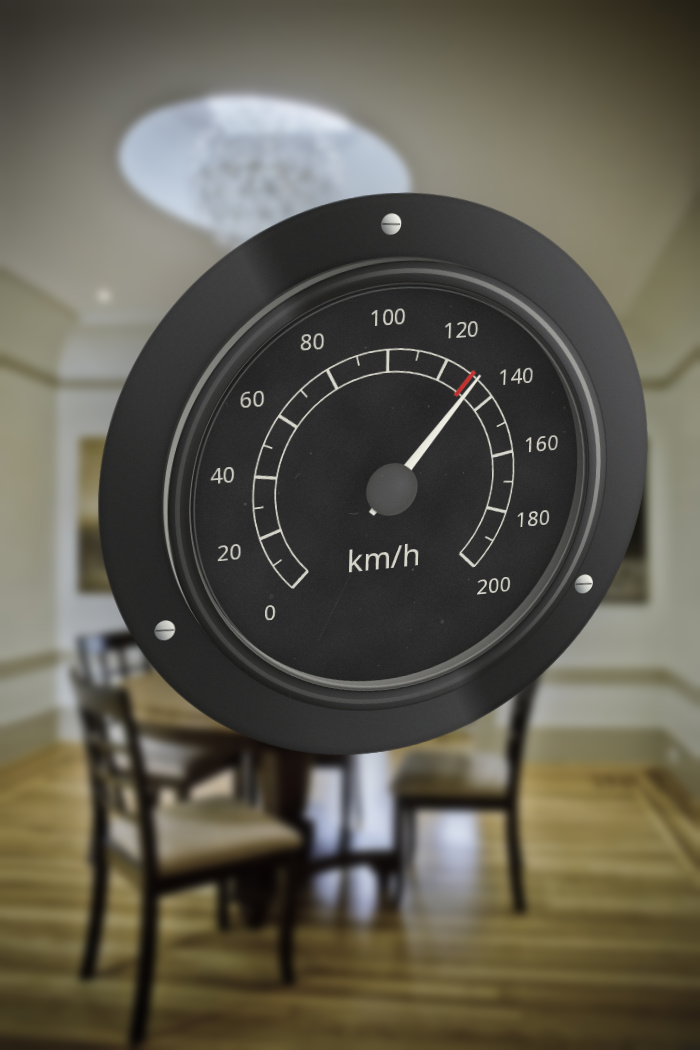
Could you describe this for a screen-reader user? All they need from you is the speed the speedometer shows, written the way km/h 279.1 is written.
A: km/h 130
